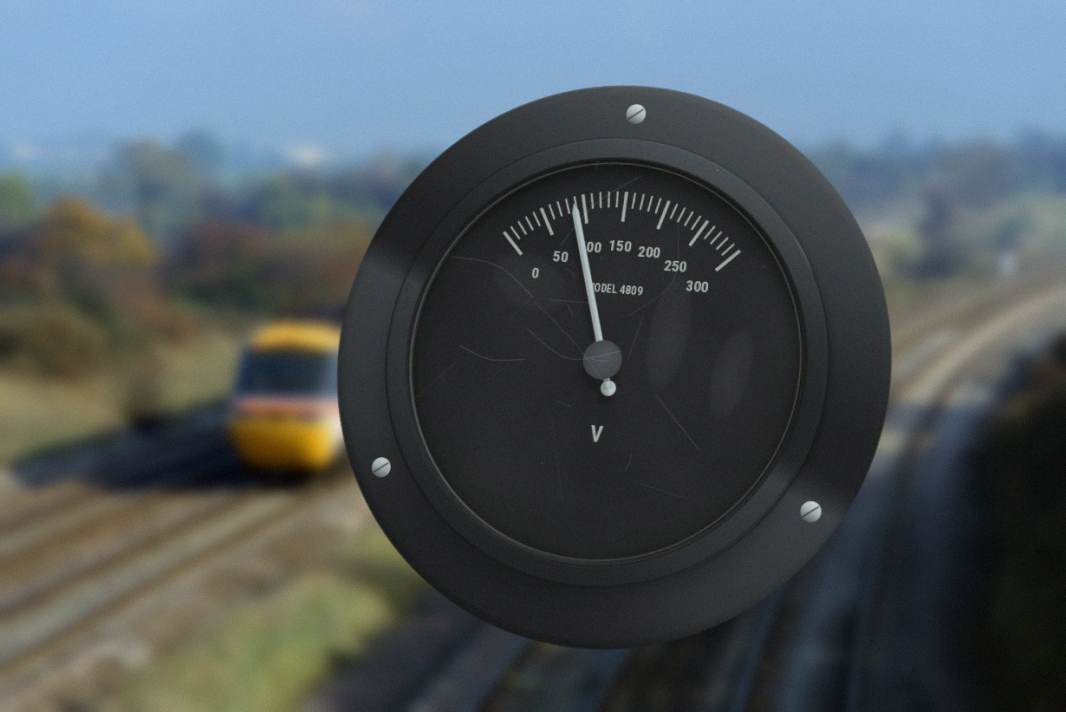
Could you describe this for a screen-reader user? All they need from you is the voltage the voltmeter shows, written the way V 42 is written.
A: V 90
